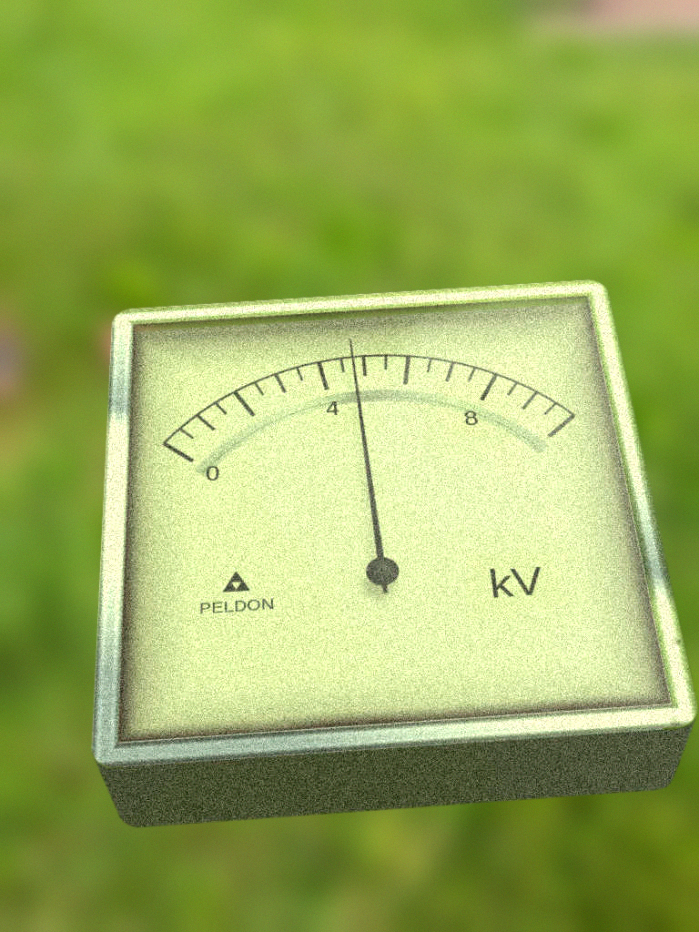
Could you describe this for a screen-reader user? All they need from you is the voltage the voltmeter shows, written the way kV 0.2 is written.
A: kV 4.75
